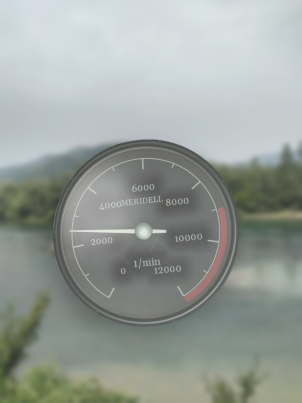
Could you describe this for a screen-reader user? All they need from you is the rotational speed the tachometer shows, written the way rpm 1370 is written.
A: rpm 2500
